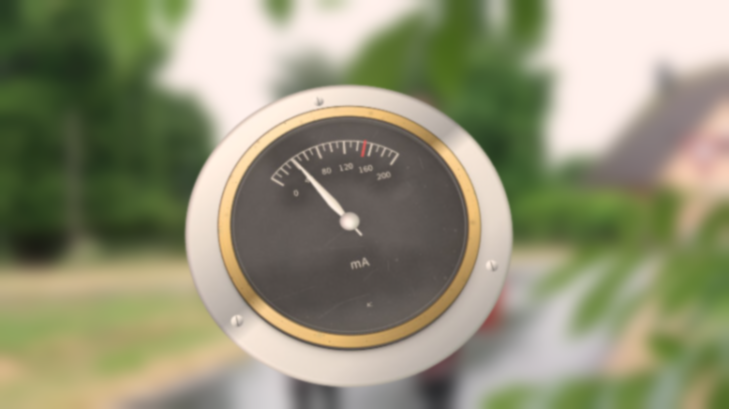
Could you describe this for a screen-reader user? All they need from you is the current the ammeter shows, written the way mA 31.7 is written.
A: mA 40
